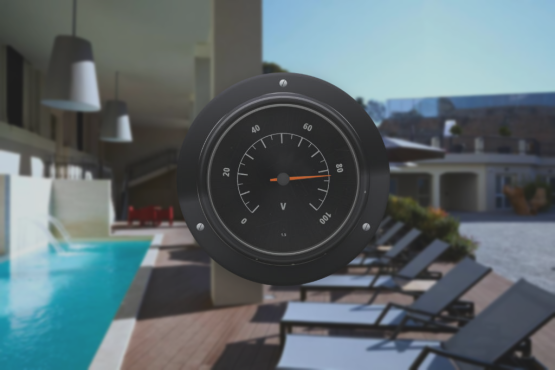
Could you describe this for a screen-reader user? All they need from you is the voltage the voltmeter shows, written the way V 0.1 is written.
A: V 82.5
